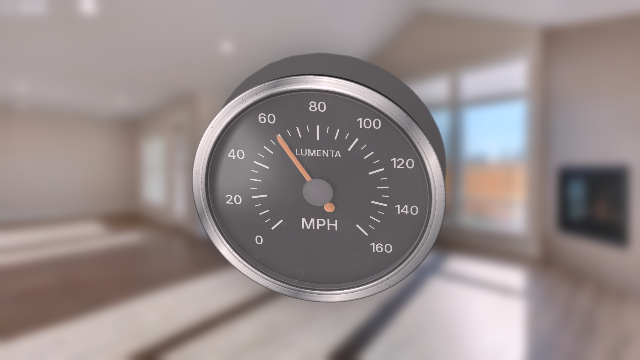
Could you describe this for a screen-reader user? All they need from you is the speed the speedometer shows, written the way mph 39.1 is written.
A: mph 60
